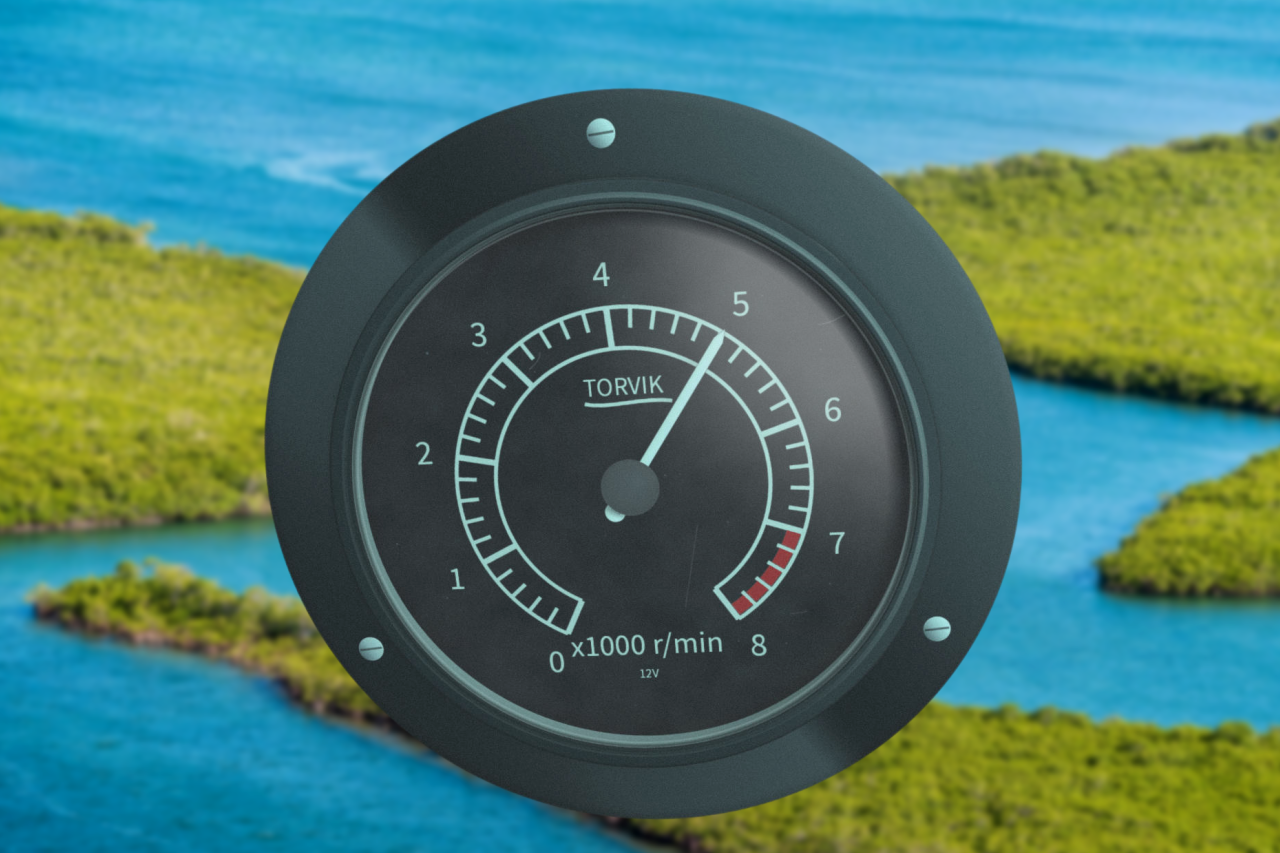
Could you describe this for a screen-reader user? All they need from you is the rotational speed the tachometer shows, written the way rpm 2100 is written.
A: rpm 5000
